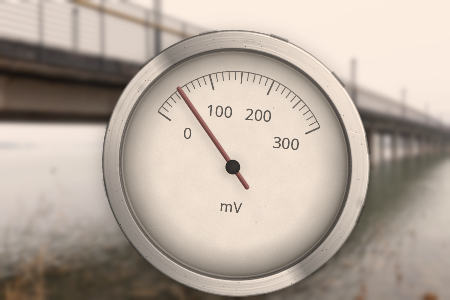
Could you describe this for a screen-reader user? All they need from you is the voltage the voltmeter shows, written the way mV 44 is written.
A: mV 50
